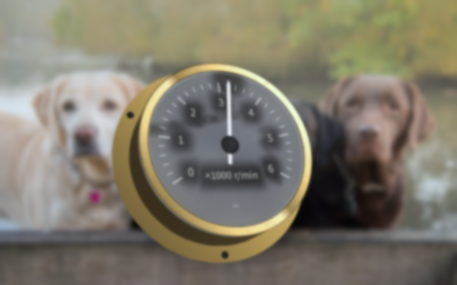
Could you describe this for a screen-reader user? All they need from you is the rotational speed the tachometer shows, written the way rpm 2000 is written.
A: rpm 3200
